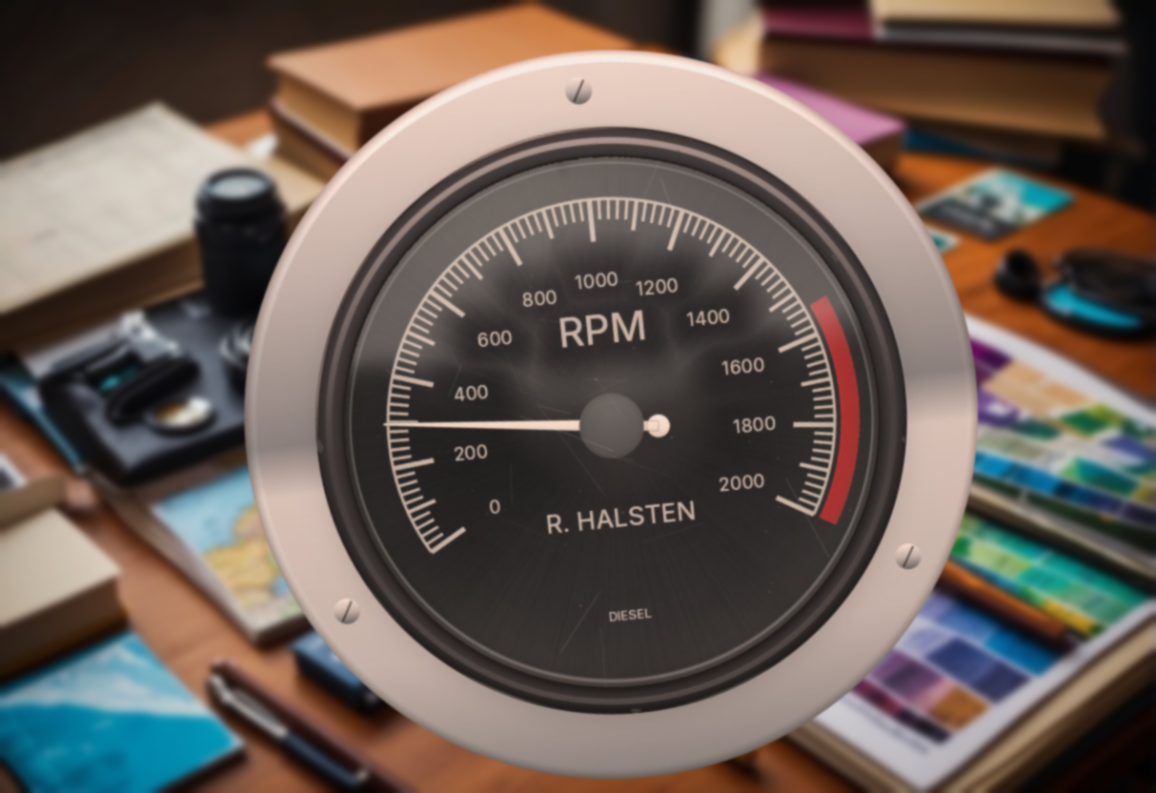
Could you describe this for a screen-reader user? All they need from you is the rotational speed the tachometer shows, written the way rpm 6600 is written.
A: rpm 300
